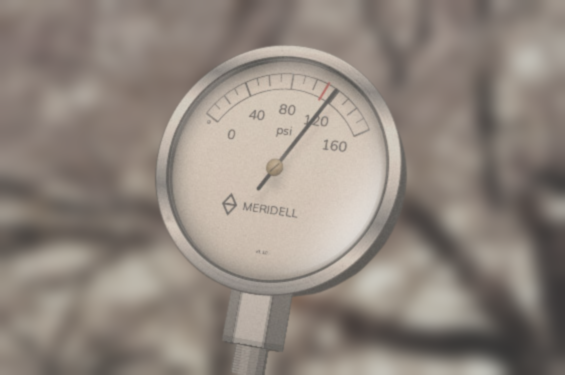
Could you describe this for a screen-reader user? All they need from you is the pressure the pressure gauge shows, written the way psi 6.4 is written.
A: psi 120
